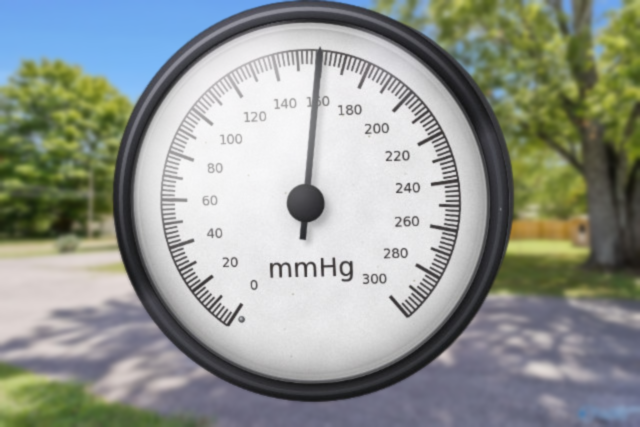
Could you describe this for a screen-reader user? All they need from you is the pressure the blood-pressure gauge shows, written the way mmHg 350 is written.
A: mmHg 160
